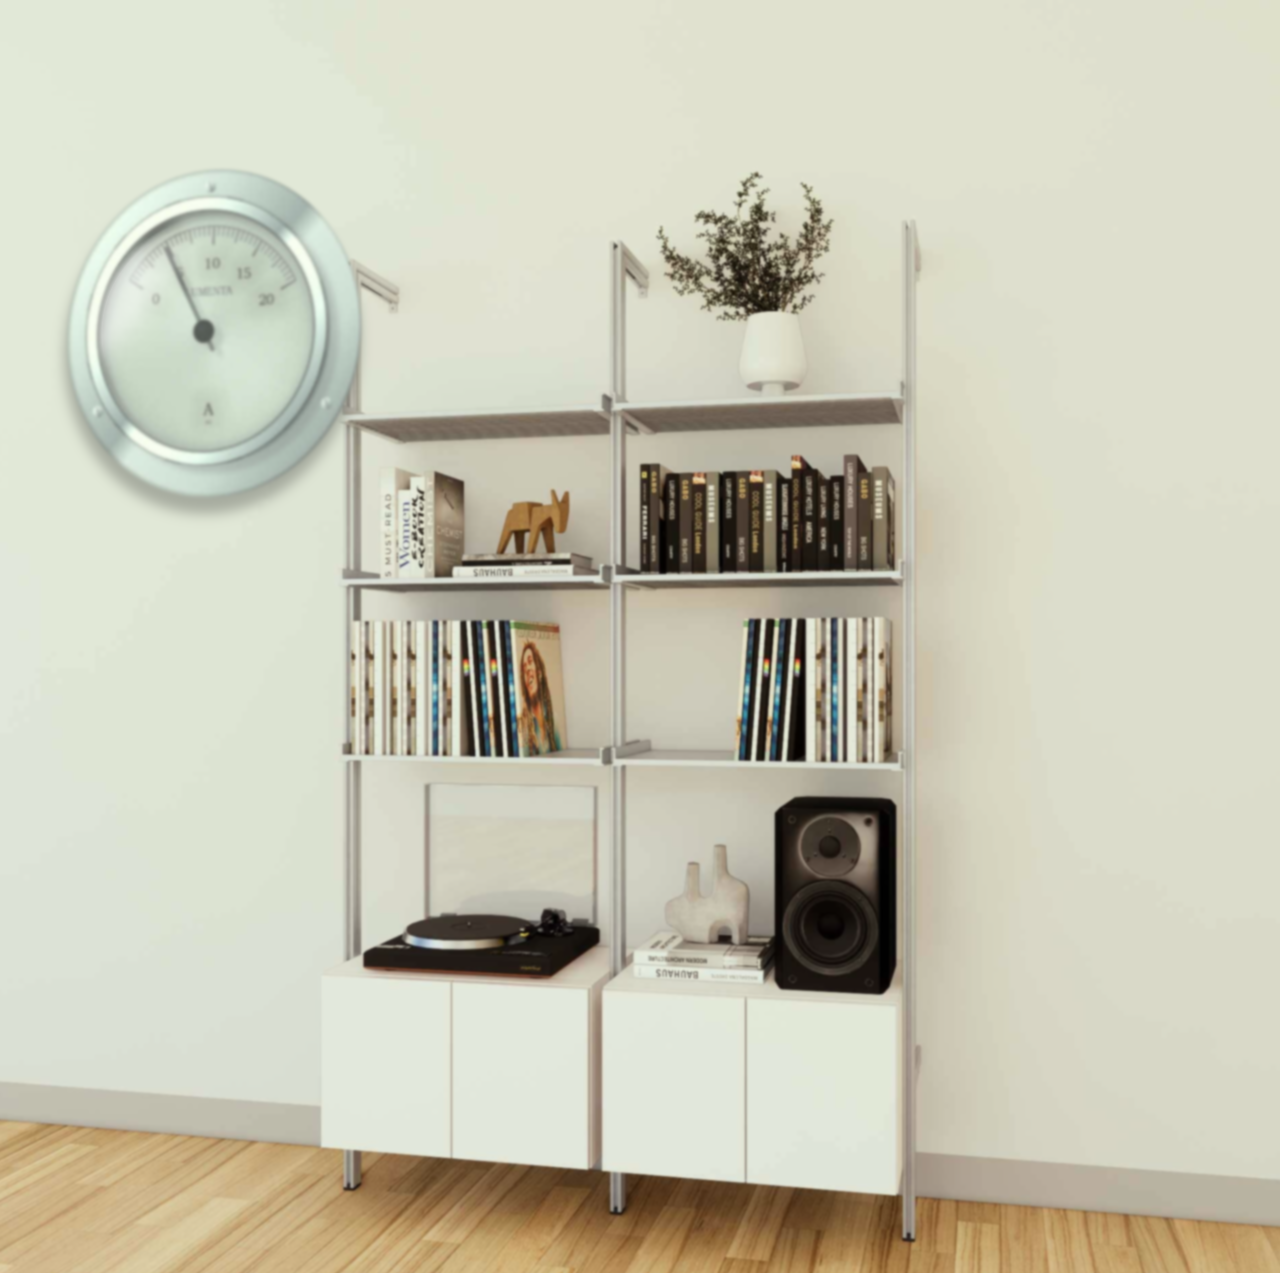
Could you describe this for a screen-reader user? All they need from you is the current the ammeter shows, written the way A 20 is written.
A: A 5
